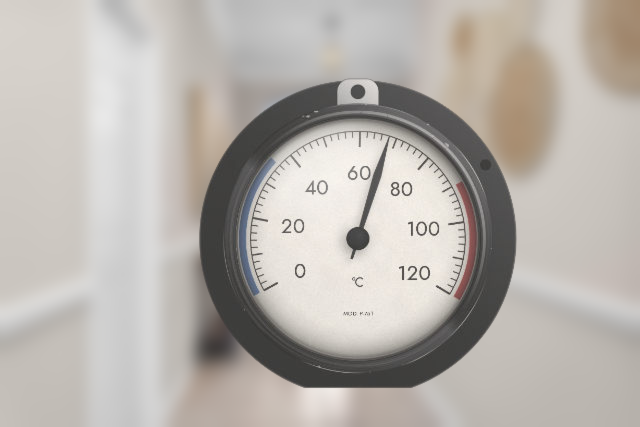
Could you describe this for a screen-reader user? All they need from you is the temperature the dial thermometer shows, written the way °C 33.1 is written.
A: °C 68
